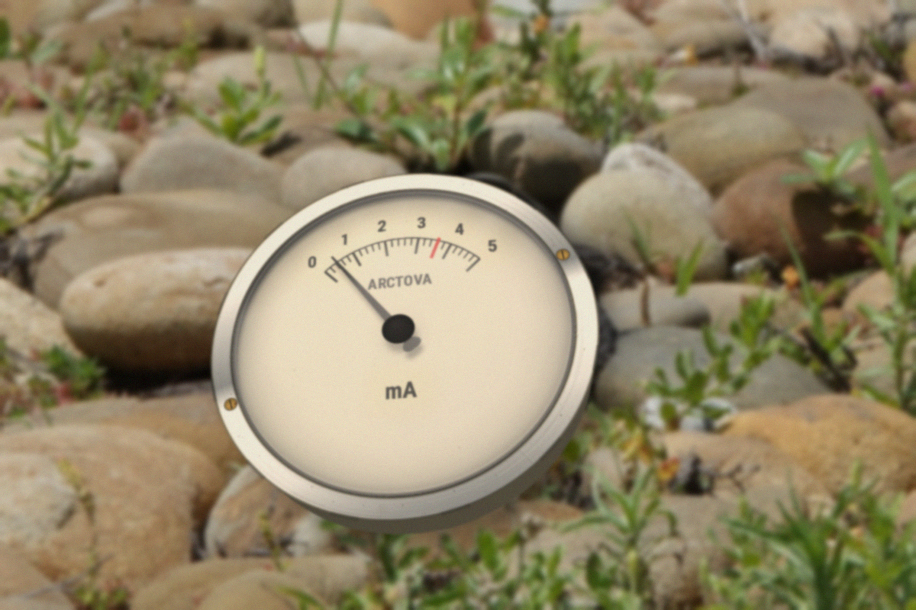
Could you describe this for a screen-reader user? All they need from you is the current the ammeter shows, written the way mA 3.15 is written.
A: mA 0.4
